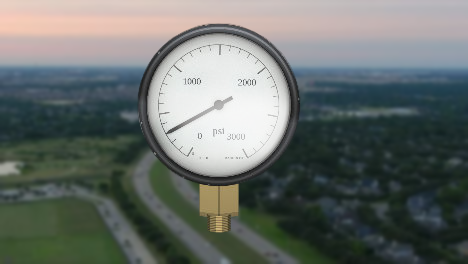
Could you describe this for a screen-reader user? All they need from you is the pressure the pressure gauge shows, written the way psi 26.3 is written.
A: psi 300
